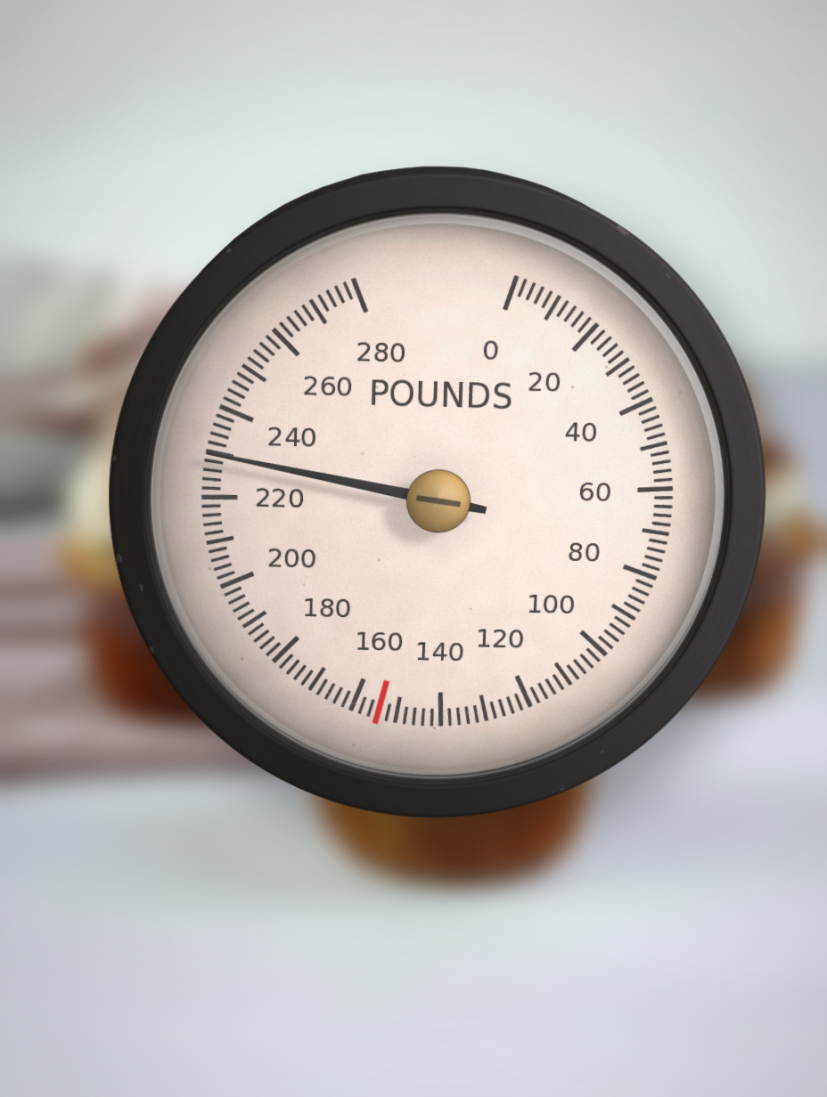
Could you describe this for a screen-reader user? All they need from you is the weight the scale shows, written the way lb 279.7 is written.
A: lb 230
